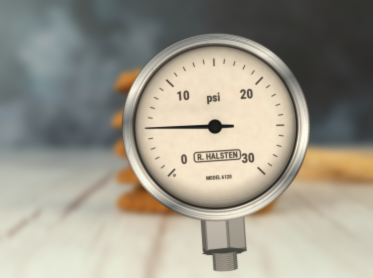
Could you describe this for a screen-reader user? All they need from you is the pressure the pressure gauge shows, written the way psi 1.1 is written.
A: psi 5
